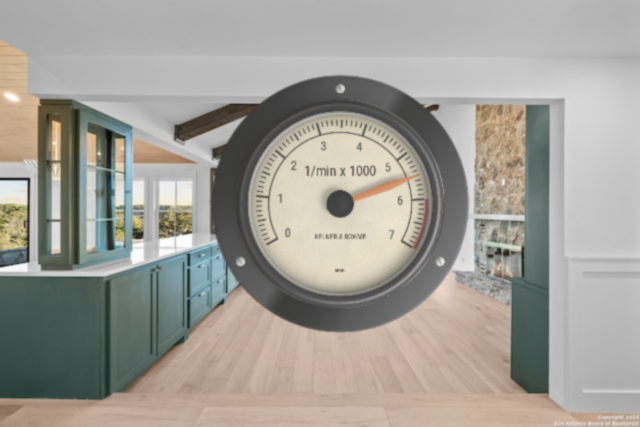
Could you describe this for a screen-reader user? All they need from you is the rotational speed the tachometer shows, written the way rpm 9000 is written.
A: rpm 5500
